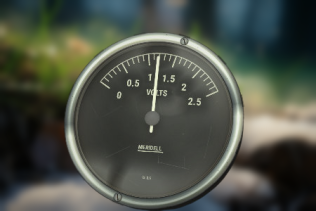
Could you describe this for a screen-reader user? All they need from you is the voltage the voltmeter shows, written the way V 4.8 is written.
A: V 1.2
